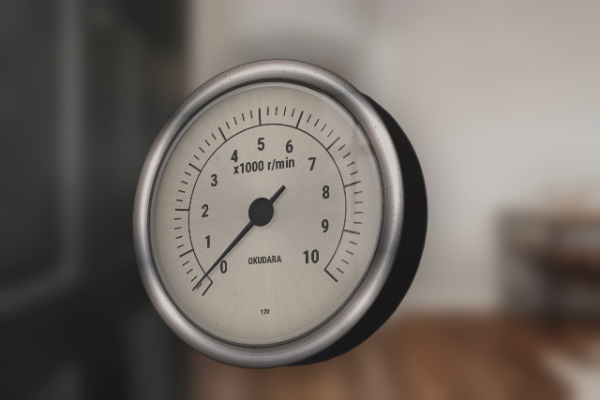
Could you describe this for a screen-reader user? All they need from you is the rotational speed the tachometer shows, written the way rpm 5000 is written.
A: rpm 200
